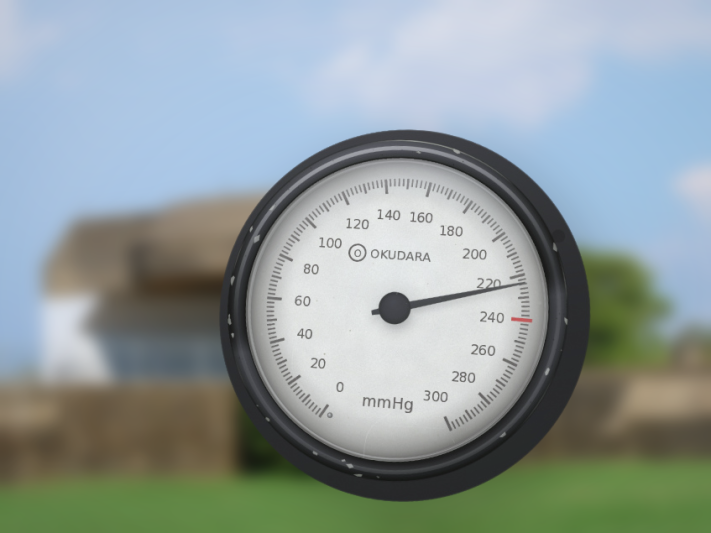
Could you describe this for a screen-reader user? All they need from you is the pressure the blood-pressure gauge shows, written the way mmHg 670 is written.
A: mmHg 224
